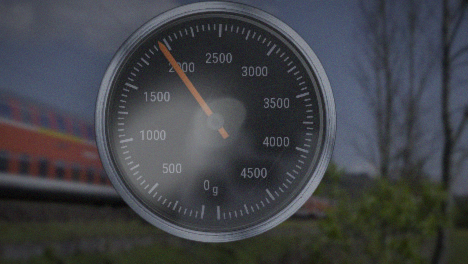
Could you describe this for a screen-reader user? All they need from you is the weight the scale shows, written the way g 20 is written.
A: g 1950
